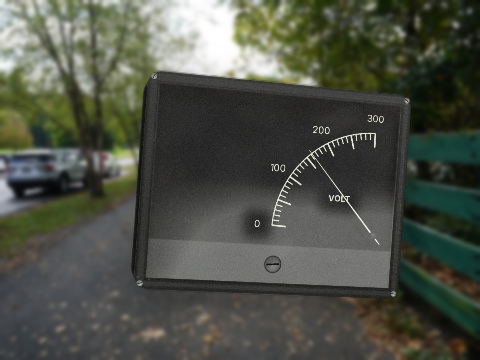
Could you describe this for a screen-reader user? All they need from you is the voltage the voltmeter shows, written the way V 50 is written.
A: V 160
